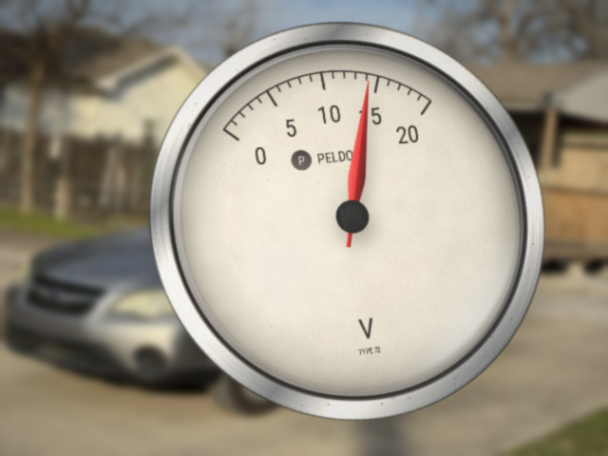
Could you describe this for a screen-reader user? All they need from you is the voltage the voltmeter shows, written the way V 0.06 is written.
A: V 14
